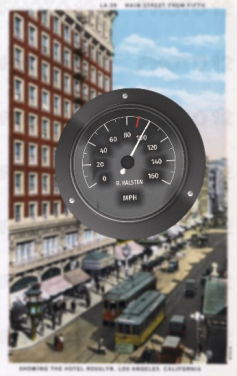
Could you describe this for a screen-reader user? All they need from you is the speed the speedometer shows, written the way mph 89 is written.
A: mph 100
